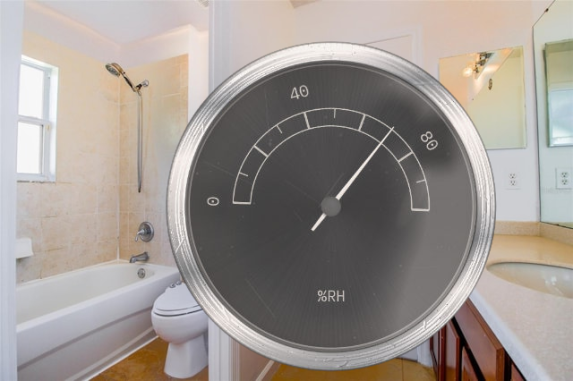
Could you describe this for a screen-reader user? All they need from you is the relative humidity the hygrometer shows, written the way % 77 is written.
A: % 70
